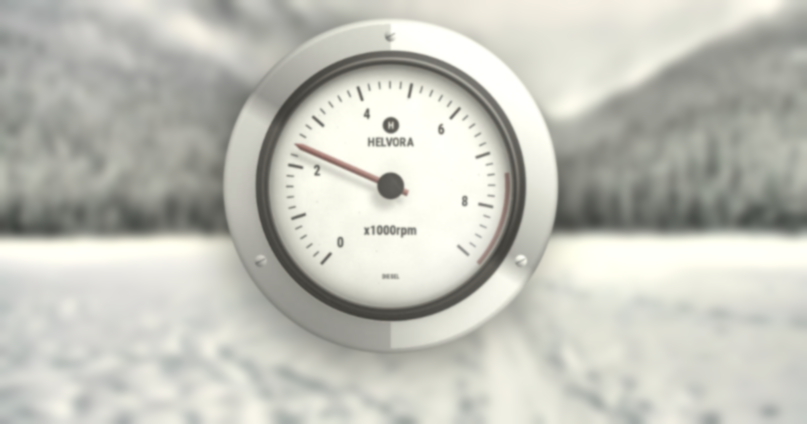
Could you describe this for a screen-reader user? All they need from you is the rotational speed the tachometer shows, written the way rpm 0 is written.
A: rpm 2400
